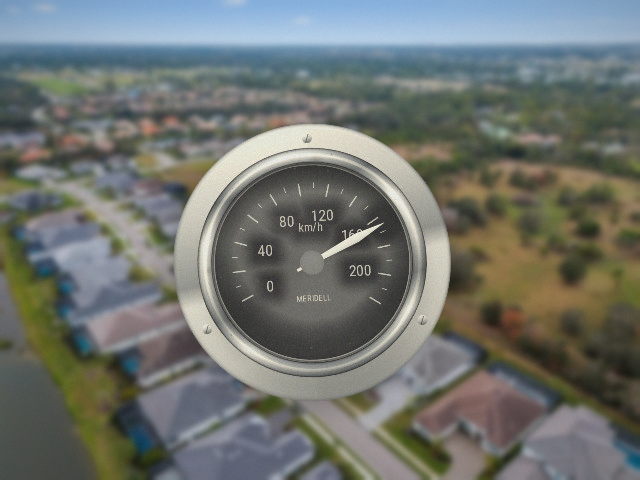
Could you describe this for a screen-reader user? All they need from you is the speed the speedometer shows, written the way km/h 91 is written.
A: km/h 165
